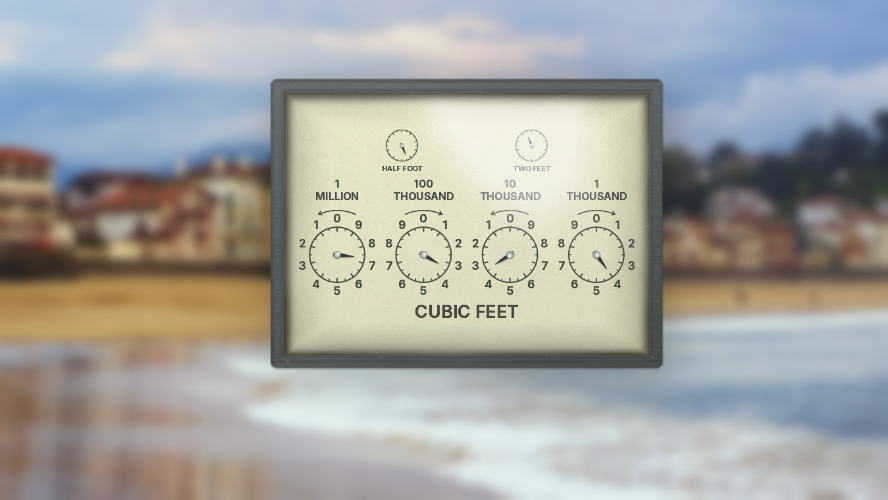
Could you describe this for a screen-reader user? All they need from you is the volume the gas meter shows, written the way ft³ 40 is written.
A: ft³ 733400
